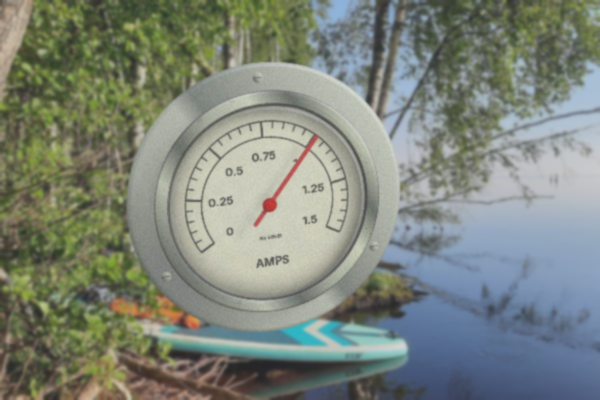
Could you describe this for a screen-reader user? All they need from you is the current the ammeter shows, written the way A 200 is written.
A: A 1
